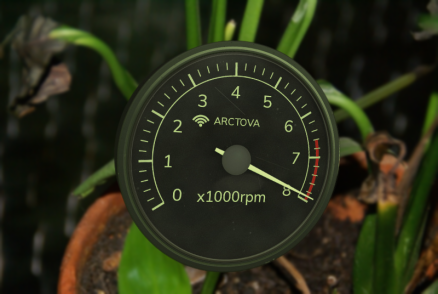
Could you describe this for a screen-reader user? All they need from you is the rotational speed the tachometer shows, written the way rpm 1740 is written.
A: rpm 7900
